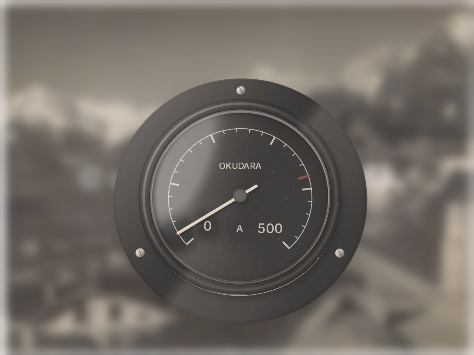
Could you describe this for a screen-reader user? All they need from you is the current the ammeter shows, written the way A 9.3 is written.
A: A 20
